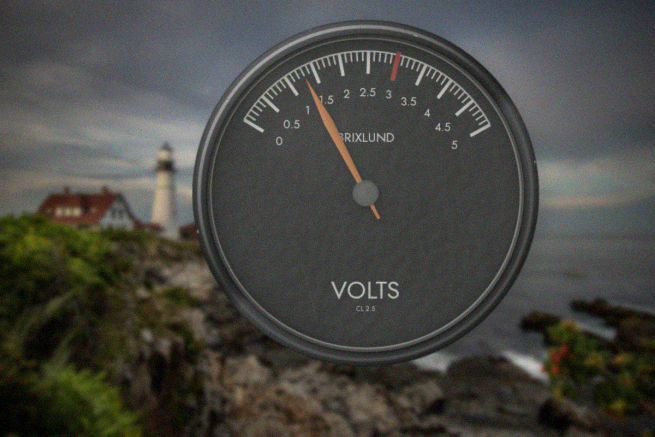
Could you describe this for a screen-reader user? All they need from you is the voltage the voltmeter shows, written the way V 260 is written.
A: V 1.3
